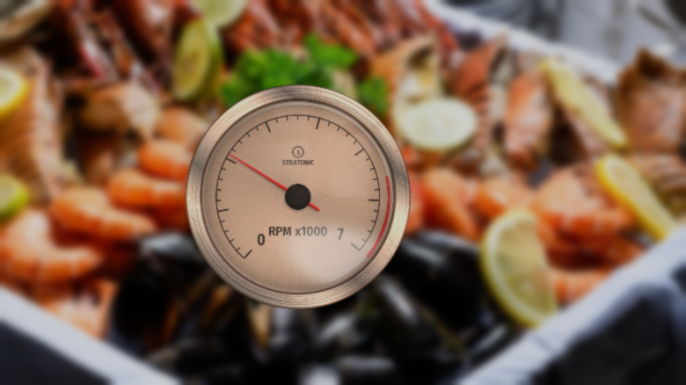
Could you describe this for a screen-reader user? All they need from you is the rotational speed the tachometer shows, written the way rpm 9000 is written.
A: rpm 2100
